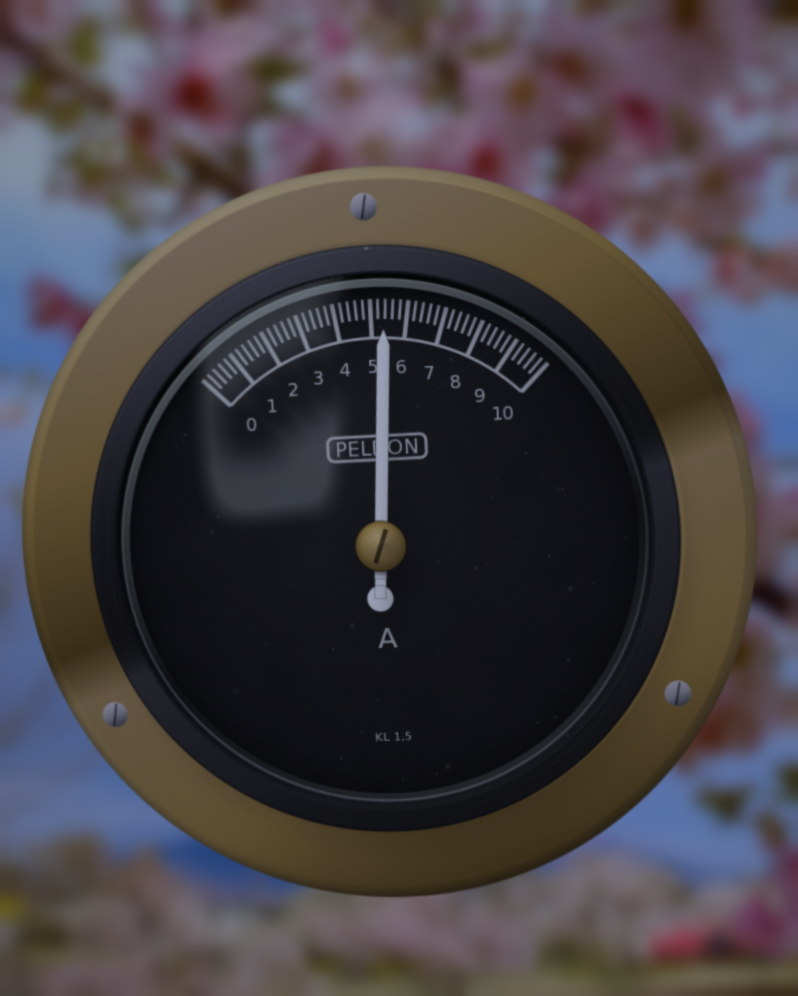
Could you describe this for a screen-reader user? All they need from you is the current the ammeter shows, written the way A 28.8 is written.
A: A 5.4
